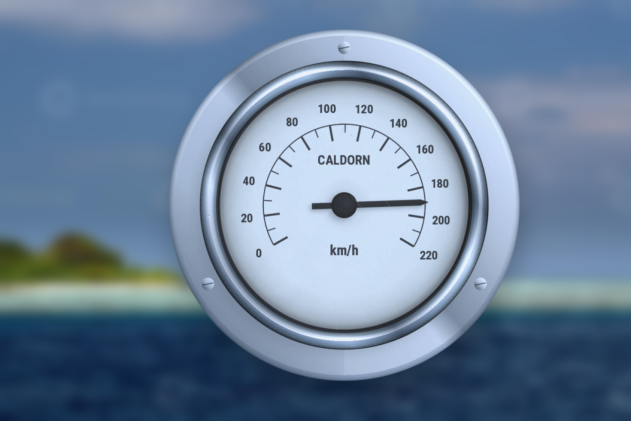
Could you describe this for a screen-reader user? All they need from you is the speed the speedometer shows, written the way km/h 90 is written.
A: km/h 190
